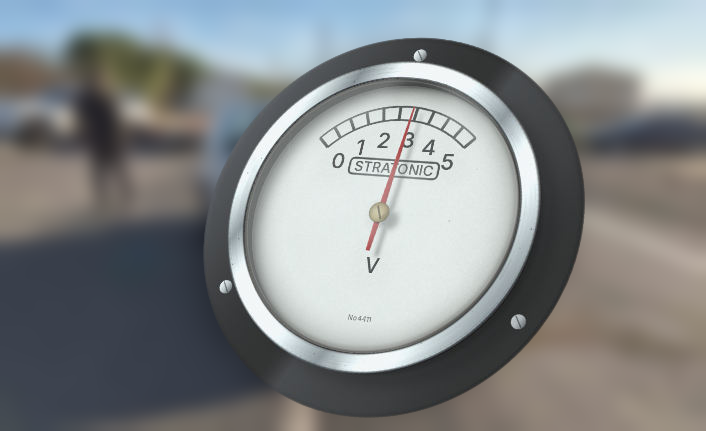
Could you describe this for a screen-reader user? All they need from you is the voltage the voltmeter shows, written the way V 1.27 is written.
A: V 3
